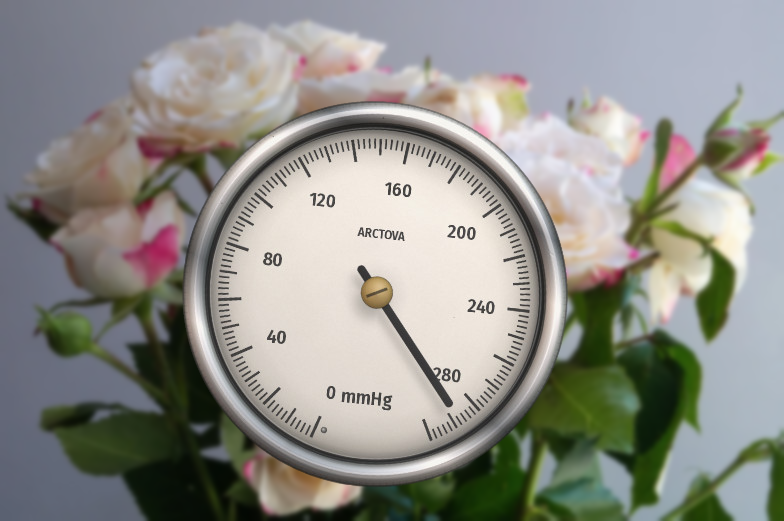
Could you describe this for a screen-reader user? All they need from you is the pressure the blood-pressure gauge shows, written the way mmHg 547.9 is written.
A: mmHg 288
